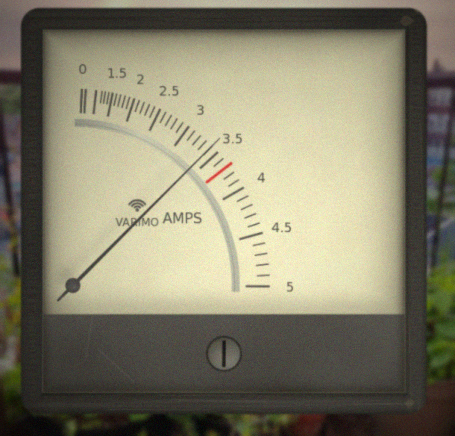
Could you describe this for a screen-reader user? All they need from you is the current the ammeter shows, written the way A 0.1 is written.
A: A 3.4
